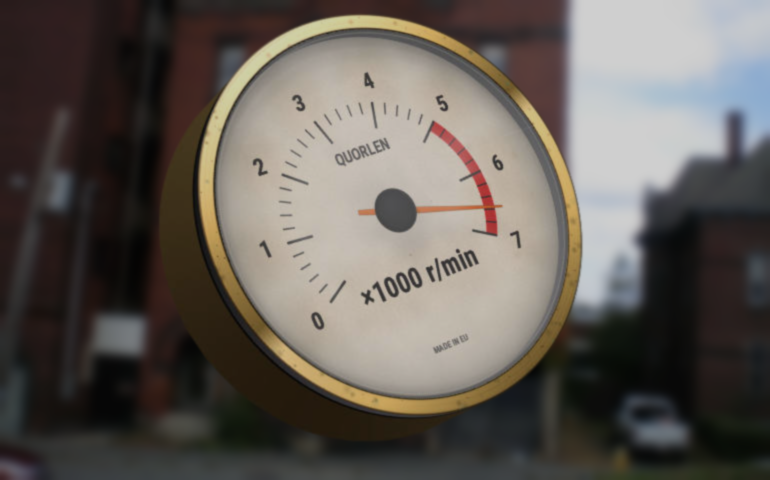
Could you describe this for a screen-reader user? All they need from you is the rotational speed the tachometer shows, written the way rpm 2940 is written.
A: rpm 6600
